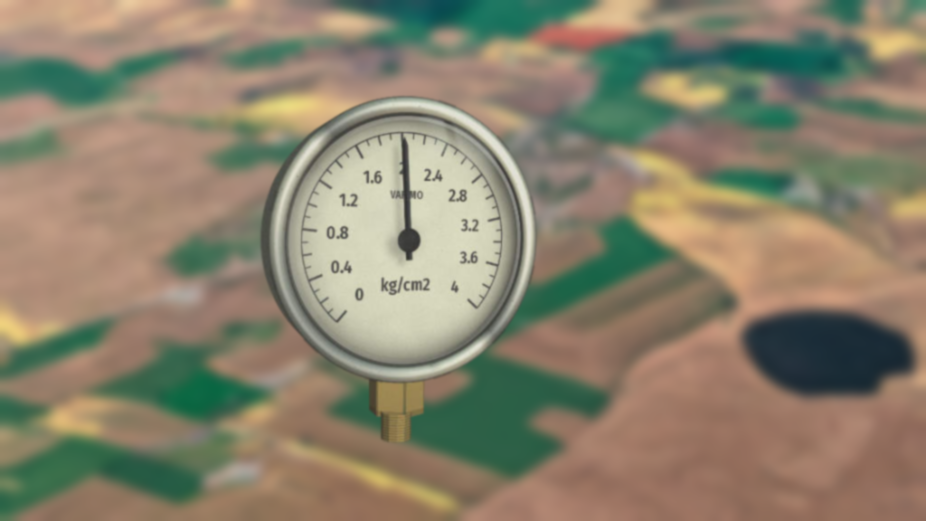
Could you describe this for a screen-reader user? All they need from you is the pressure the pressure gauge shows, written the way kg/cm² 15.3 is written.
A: kg/cm² 2
